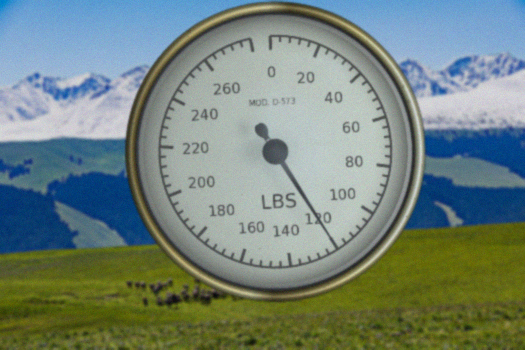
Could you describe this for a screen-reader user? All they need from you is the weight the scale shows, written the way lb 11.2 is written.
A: lb 120
